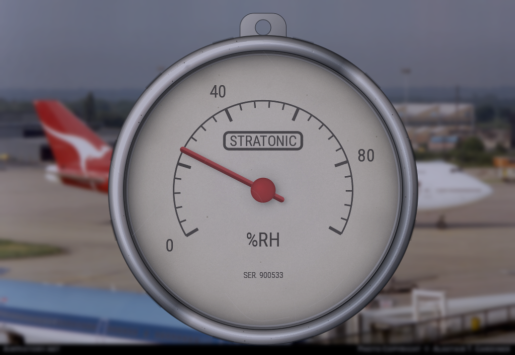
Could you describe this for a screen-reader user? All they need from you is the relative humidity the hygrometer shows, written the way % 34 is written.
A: % 24
